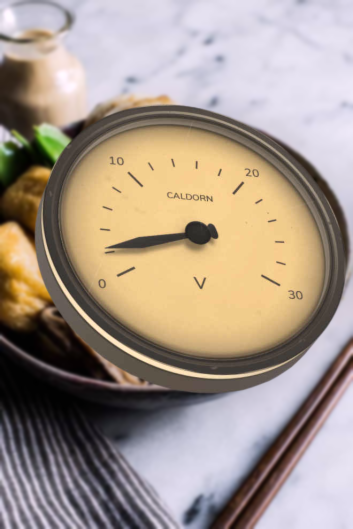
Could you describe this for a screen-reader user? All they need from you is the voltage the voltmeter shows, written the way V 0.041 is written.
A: V 2
